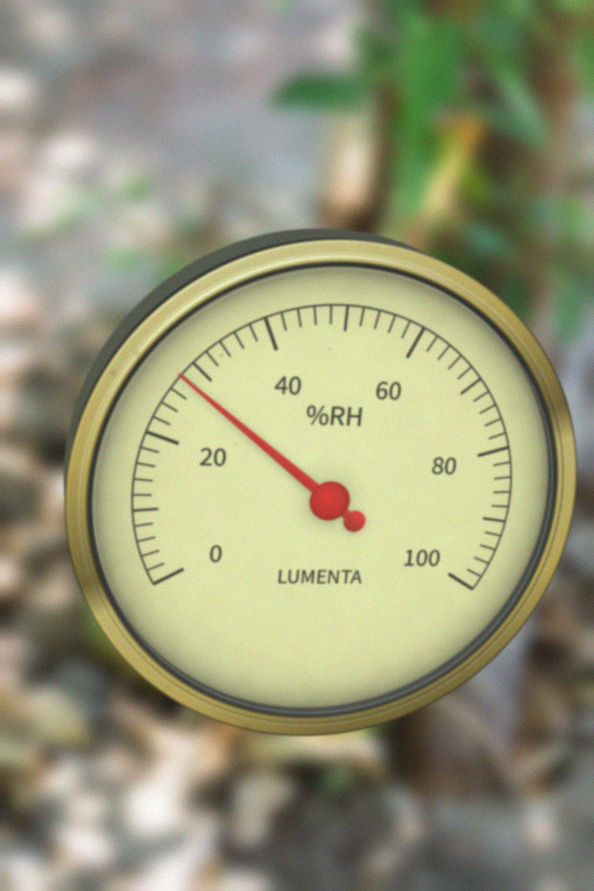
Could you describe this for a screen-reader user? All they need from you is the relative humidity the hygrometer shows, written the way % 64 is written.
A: % 28
